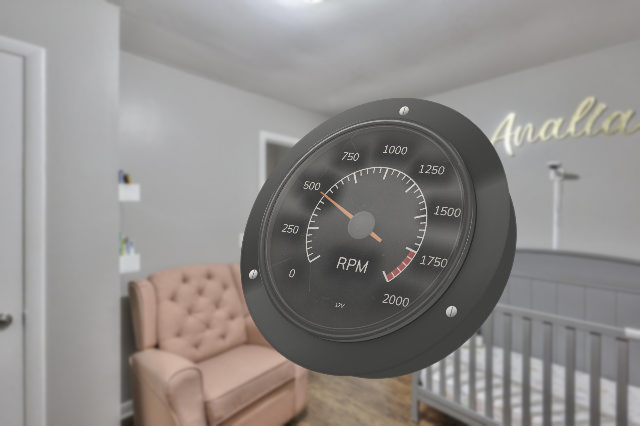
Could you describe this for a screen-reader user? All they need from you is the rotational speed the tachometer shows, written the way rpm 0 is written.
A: rpm 500
